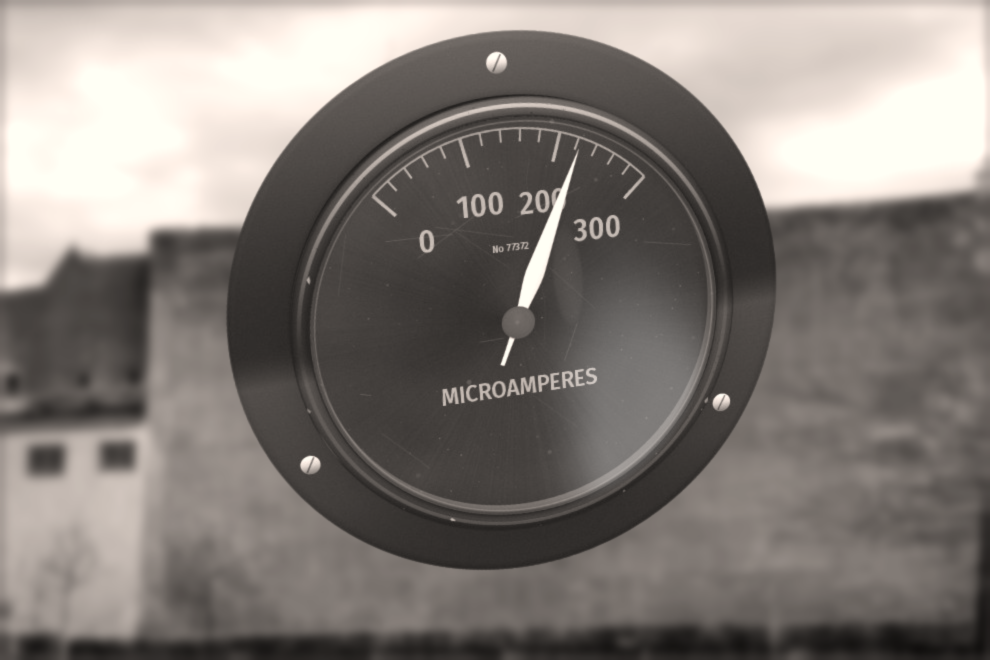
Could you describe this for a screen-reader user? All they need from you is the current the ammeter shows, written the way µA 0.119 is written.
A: µA 220
